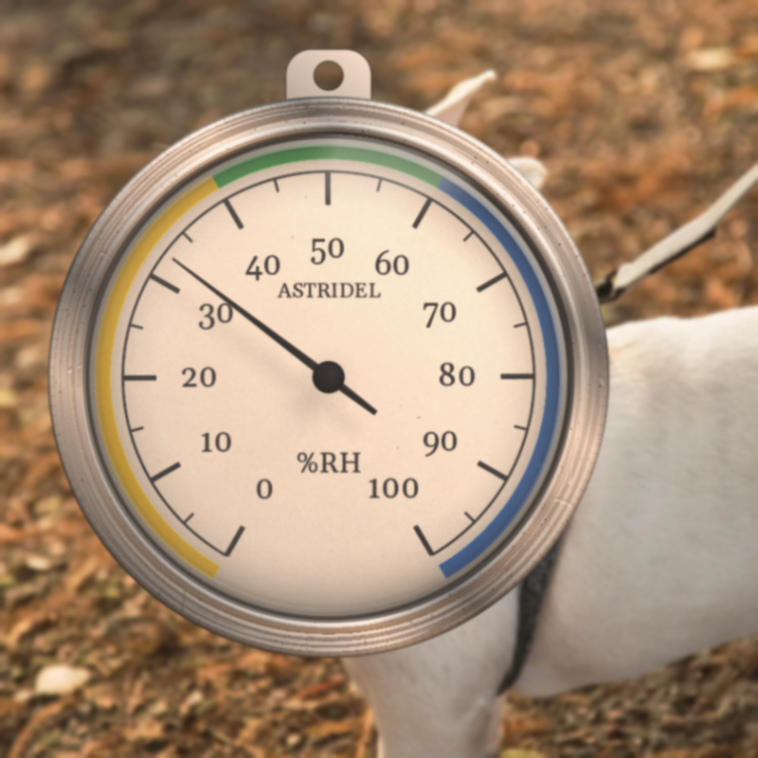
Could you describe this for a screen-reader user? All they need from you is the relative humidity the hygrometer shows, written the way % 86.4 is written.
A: % 32.5
